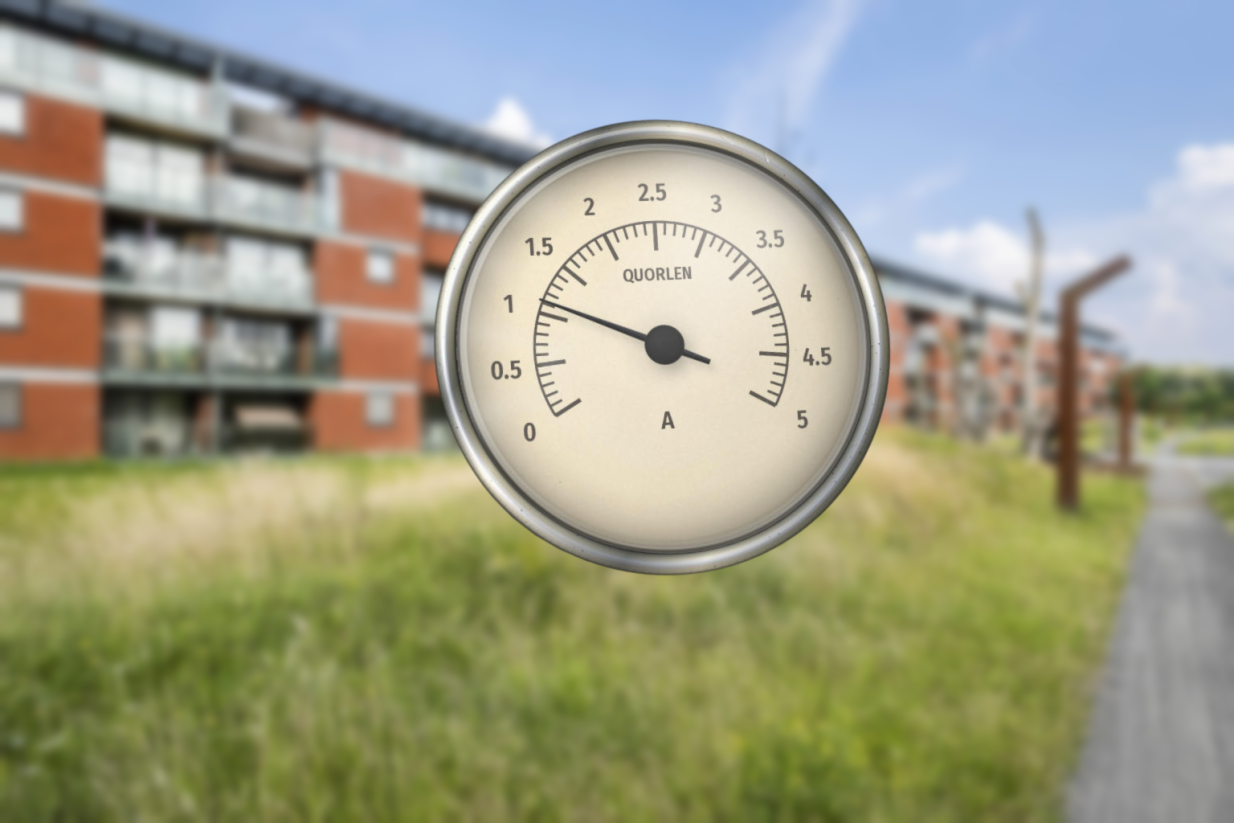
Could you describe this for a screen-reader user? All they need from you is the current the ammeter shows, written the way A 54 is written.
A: A 1.1
